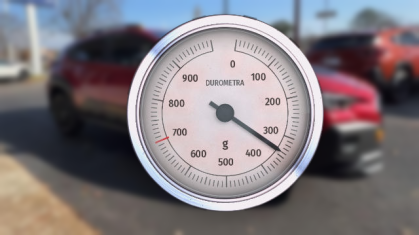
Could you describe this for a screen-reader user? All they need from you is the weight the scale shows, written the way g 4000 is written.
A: g 340
